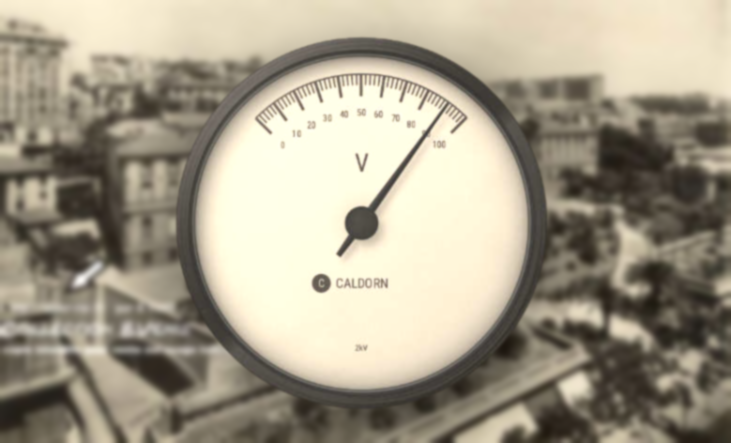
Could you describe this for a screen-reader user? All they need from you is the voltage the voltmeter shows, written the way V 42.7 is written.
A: V 90
